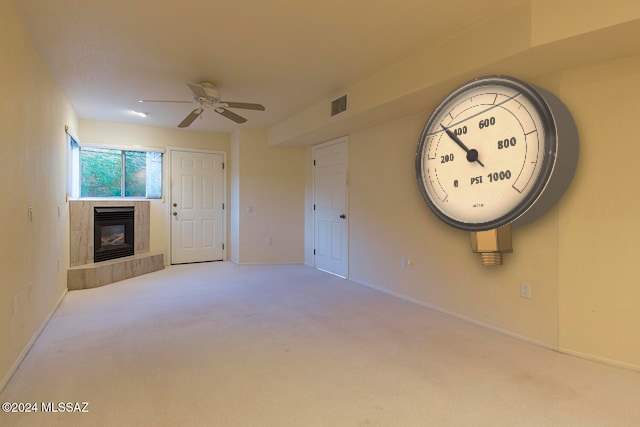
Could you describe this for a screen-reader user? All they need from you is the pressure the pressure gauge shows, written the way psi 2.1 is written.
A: psi 350
